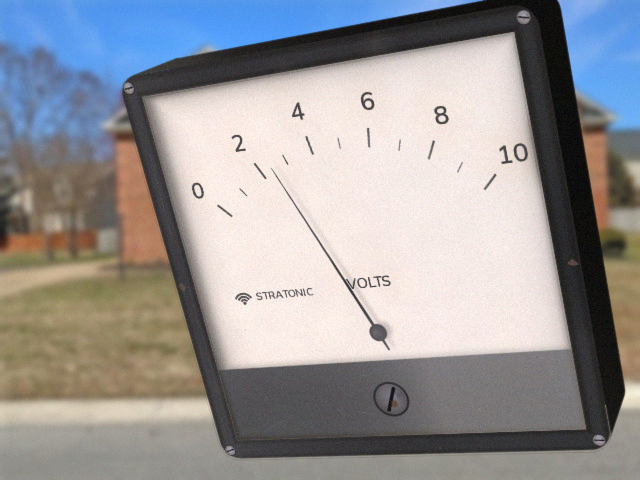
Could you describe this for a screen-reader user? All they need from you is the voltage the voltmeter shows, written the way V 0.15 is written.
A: V 2.5
